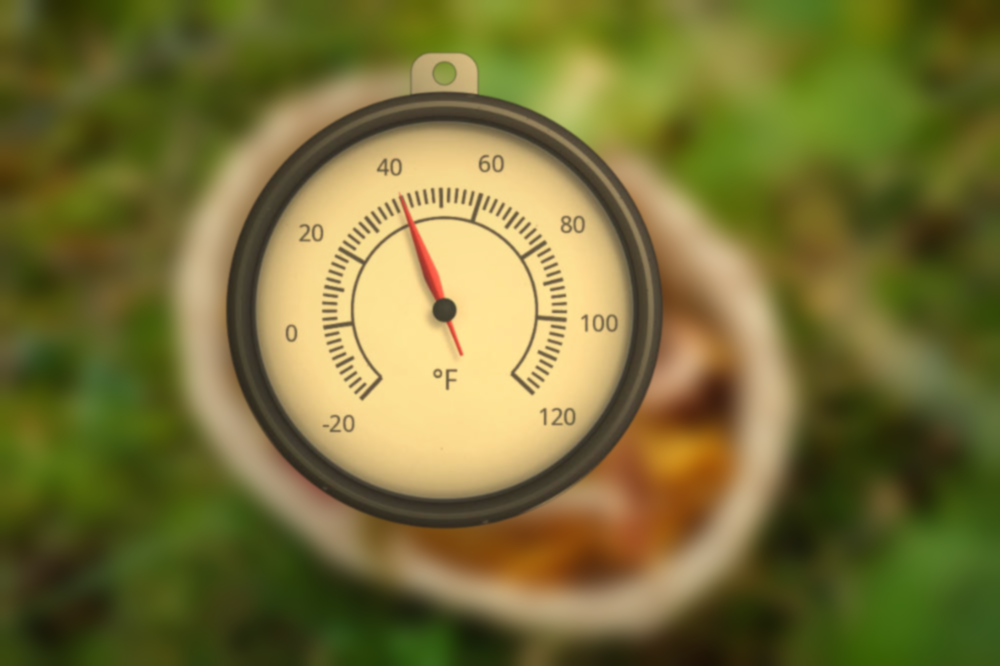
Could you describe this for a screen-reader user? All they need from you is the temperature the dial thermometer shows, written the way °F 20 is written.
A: °F 40
